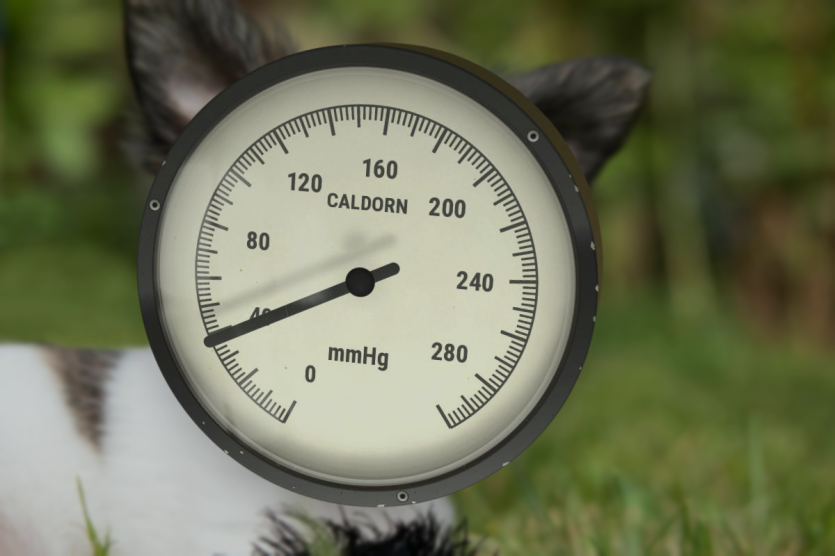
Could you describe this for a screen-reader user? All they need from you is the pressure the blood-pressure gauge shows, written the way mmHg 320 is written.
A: mmHg 38
